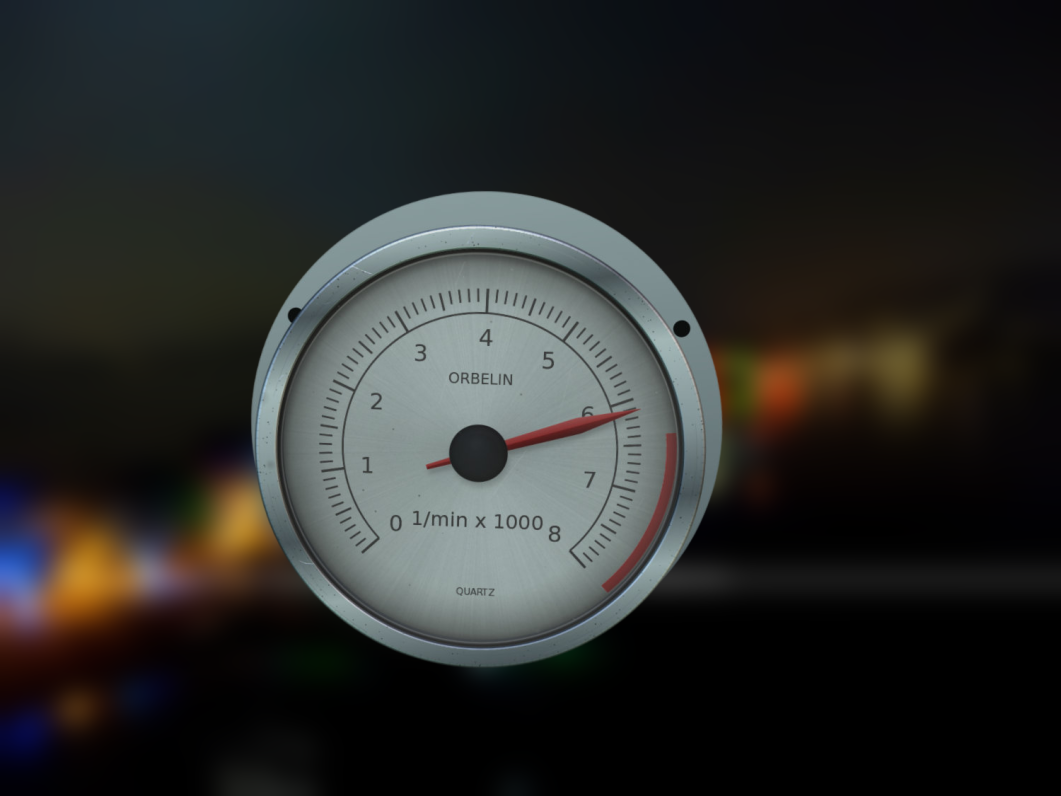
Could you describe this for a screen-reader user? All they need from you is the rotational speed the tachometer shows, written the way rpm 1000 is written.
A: rpm 6100
